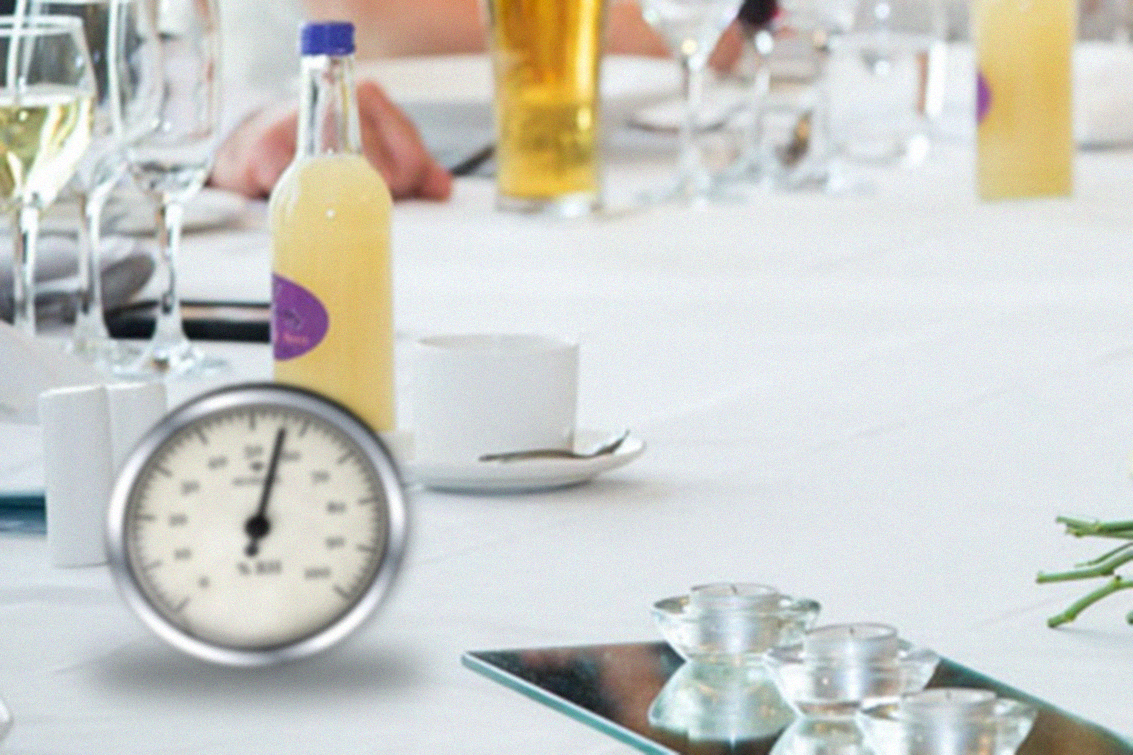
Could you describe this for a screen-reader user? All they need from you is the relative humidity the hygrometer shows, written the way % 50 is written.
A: % 56
